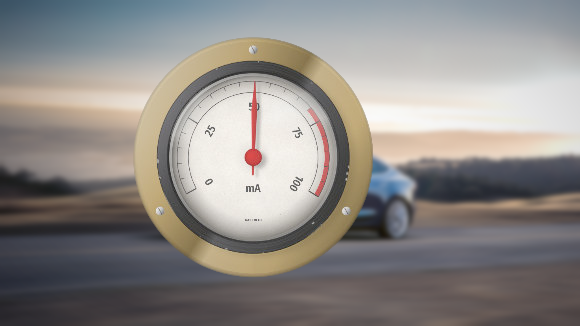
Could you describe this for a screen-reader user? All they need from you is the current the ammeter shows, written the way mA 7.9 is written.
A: mA 50
